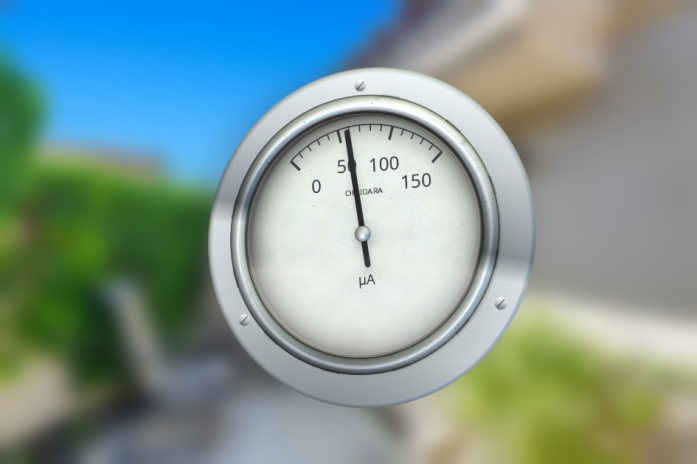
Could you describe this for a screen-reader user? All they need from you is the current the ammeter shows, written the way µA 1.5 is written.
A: µA 60
